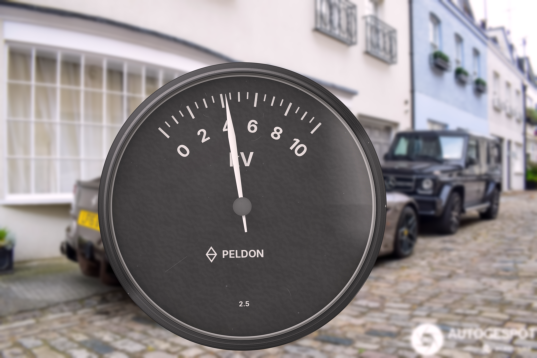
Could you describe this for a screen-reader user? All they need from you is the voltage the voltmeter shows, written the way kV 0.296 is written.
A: kV 4.25
